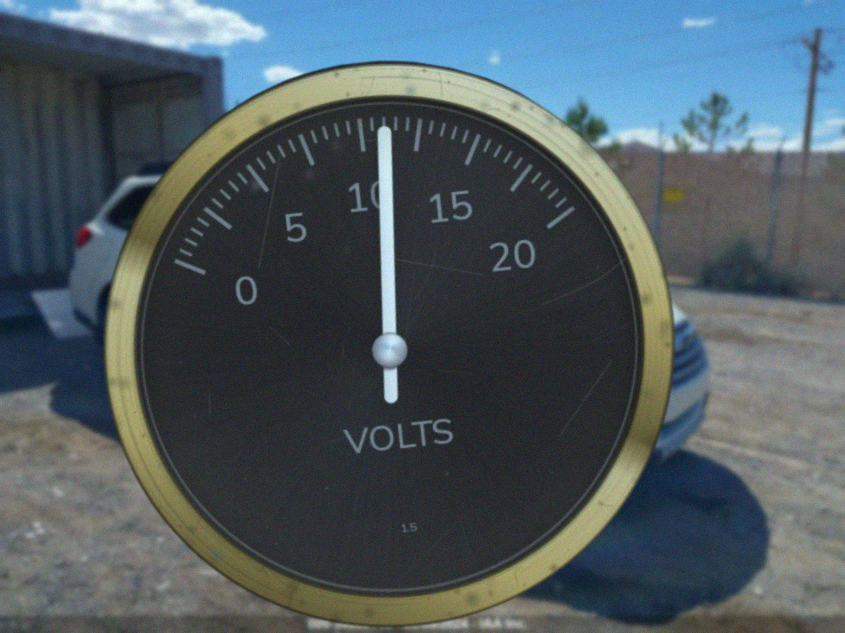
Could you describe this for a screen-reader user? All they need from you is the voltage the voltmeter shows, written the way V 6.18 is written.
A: V 11
